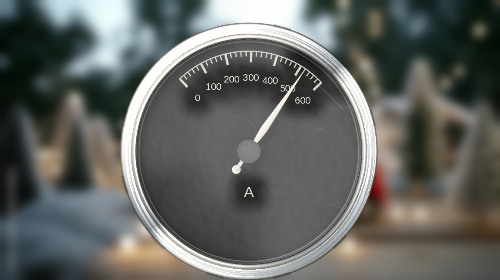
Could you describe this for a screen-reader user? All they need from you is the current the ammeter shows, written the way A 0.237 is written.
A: A 520
